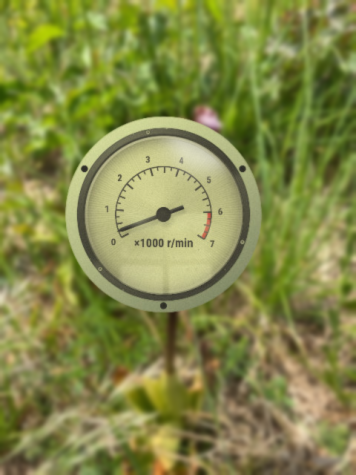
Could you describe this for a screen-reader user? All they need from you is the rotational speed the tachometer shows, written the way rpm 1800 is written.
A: rpm 250
